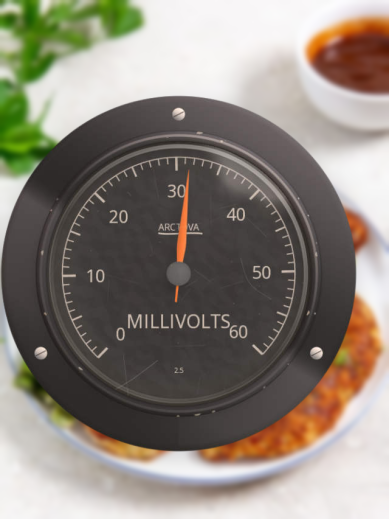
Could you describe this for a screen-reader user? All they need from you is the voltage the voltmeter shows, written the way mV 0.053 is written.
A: mV 31.5
